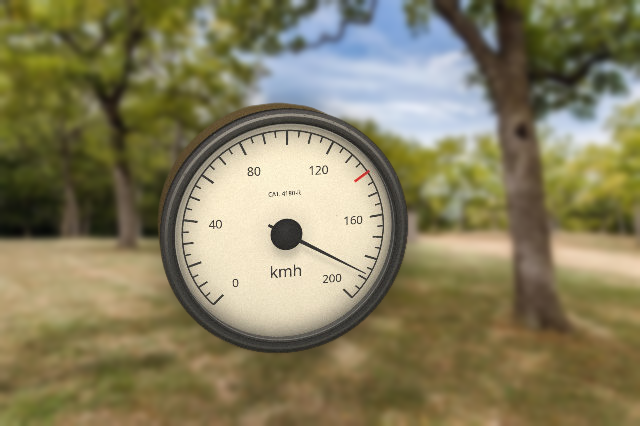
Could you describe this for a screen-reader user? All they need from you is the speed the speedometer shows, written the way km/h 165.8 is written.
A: km/h 187.5
